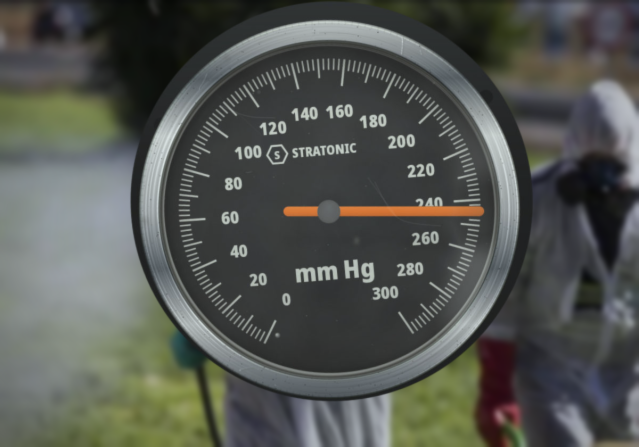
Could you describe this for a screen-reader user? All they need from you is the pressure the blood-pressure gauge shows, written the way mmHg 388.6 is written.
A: mmHg 244
